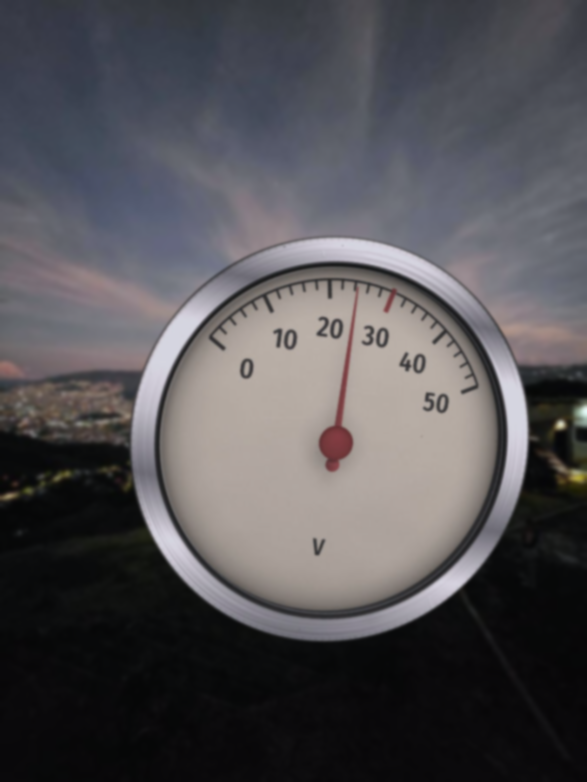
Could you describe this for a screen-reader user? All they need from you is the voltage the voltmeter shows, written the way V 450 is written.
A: V 24
